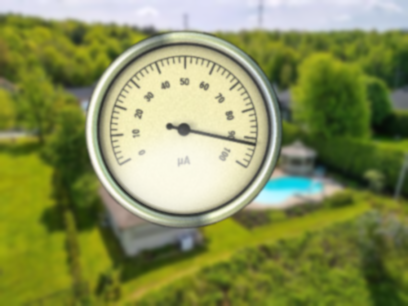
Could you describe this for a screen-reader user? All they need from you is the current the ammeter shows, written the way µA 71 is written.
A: µA 92
